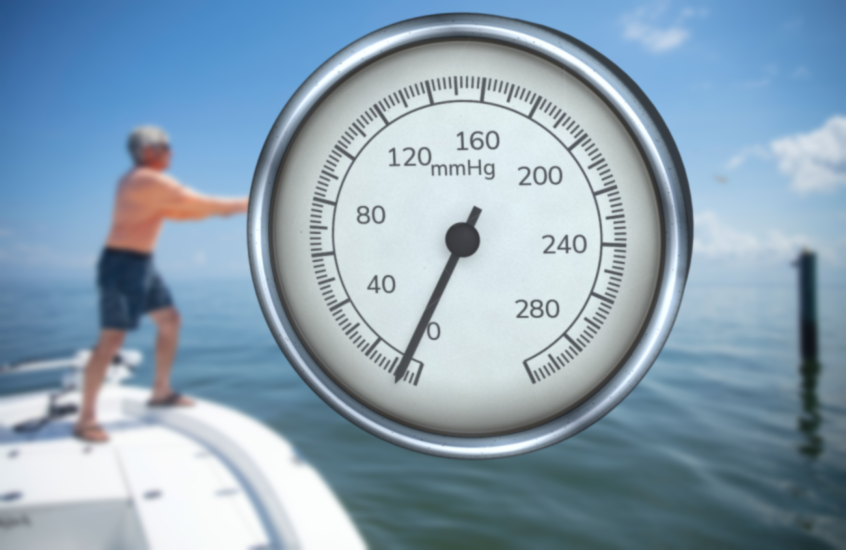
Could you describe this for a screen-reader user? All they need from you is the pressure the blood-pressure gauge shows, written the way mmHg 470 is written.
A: mmHg 6
